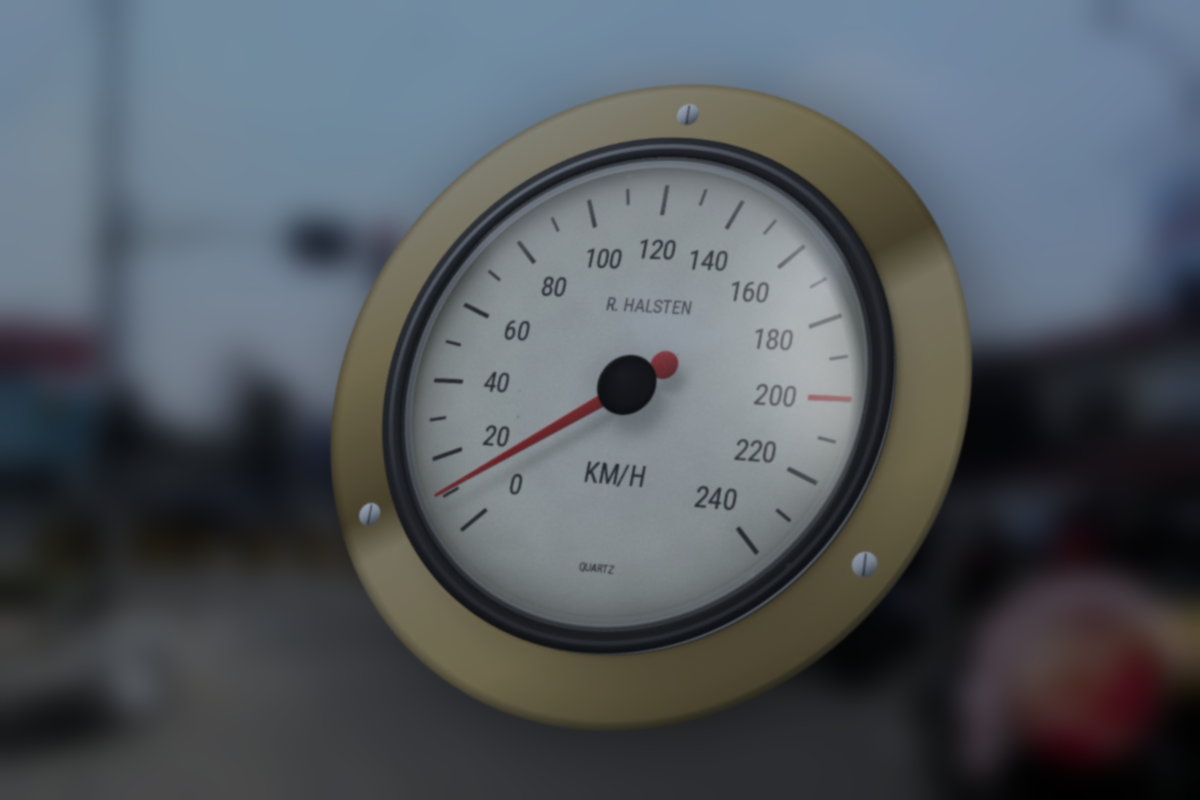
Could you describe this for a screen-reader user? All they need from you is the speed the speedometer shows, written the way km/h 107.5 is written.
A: km/h 10
